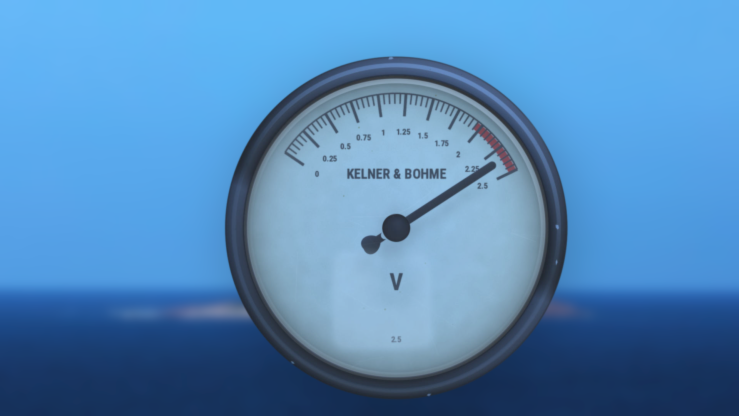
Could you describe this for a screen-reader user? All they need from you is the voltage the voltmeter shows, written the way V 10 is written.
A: V 2.35
